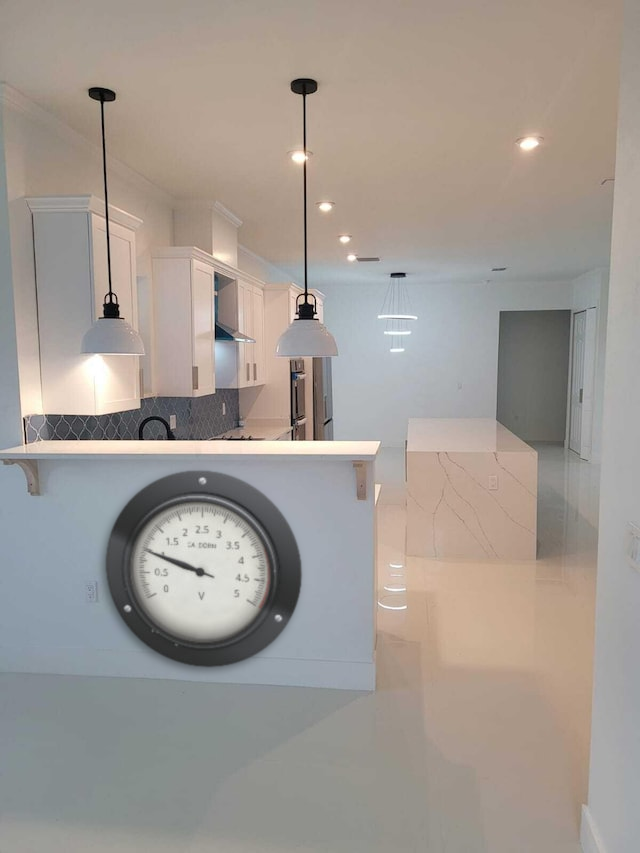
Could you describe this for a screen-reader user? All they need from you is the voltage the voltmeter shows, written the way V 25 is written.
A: V 1
